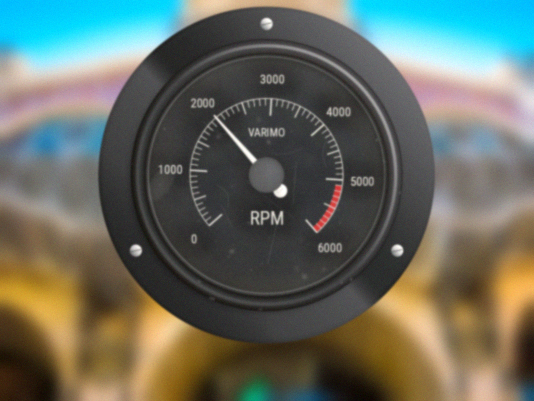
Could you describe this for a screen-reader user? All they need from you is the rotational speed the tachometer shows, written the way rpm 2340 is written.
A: rpm 2000
